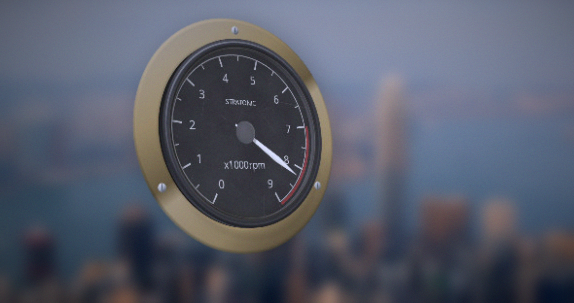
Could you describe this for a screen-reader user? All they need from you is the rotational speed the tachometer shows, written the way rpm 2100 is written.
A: rpm 8250
